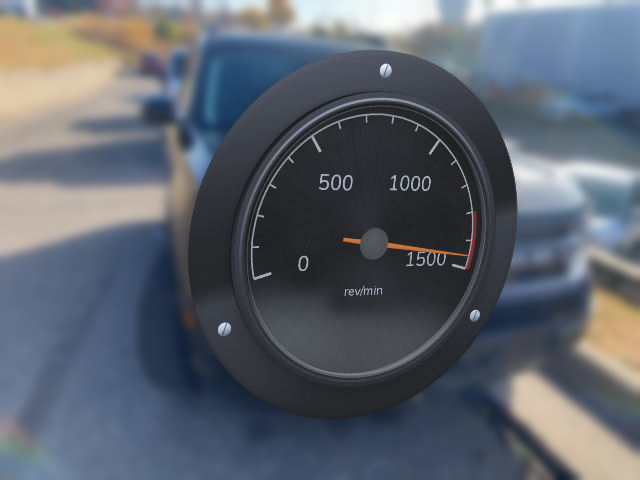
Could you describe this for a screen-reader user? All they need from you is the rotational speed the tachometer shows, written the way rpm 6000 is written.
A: rpm 1450
